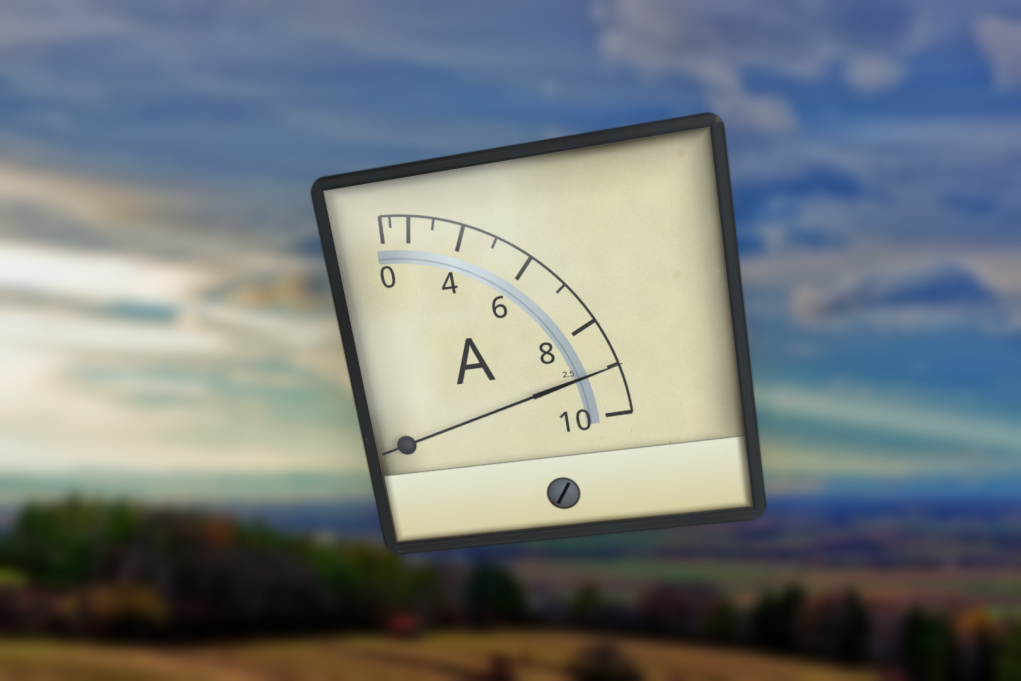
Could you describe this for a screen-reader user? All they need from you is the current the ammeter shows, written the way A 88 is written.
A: A 9
